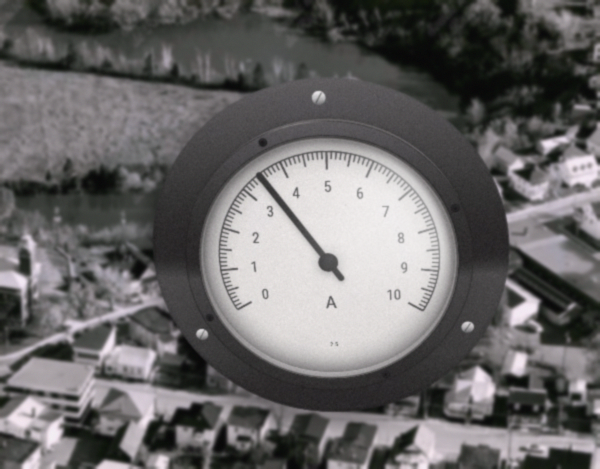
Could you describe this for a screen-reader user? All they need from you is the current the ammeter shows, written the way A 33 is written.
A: A 3.5
